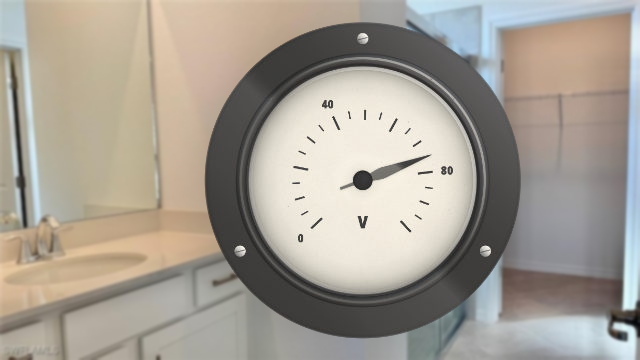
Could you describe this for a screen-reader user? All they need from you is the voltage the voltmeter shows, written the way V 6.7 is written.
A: V 75
